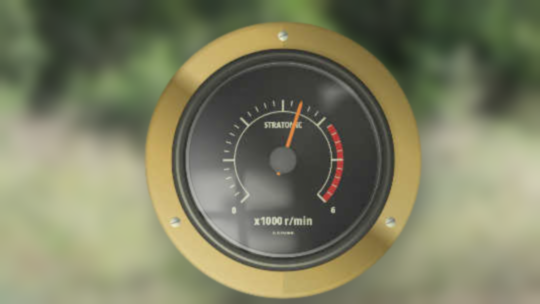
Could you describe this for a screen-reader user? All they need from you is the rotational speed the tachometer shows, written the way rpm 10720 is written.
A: rpm 3400
